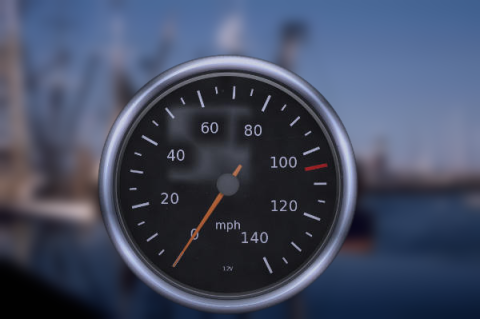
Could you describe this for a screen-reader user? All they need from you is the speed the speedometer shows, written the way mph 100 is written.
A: mph 0
